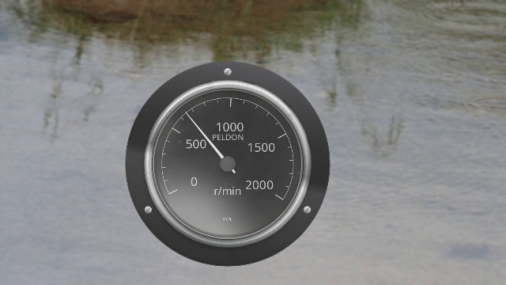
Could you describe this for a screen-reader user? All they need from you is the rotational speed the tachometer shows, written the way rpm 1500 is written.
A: rpm 650
